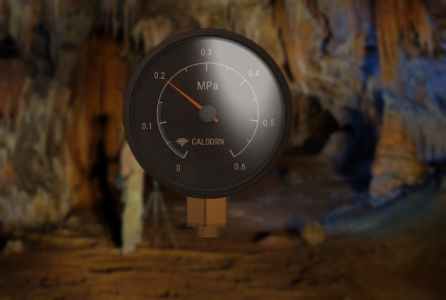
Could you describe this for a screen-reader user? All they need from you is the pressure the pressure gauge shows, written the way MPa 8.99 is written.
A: MPa 0.2
